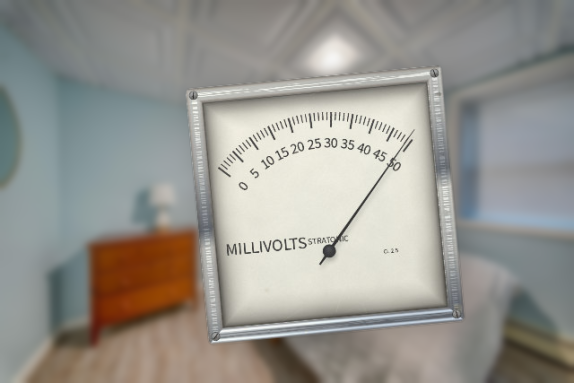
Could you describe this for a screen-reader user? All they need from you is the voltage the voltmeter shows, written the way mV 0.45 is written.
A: mV 49
